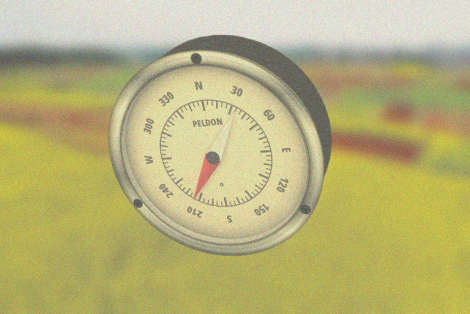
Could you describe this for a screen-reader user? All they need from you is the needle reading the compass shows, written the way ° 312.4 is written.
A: ° 215
